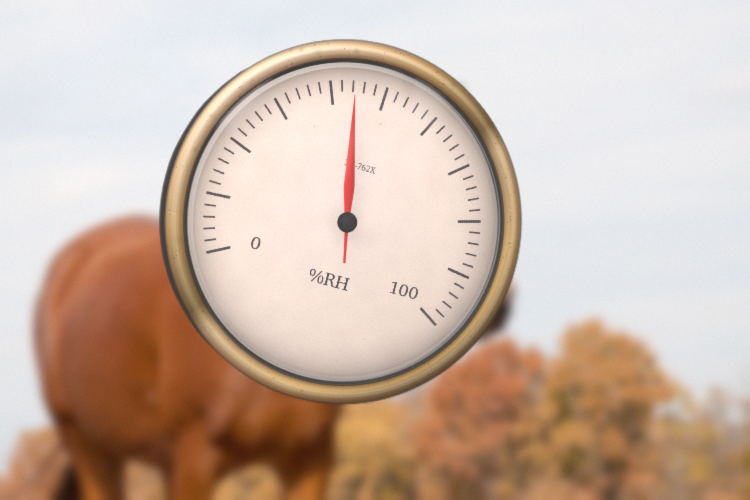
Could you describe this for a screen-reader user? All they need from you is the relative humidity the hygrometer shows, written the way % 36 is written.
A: % 44
